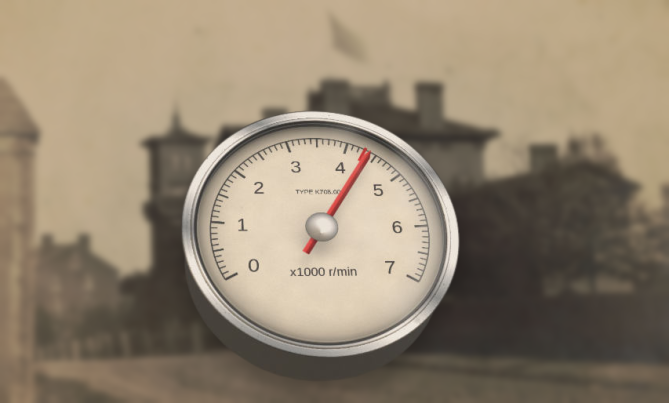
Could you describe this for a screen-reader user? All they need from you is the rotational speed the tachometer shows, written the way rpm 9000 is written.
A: rpm 4400
